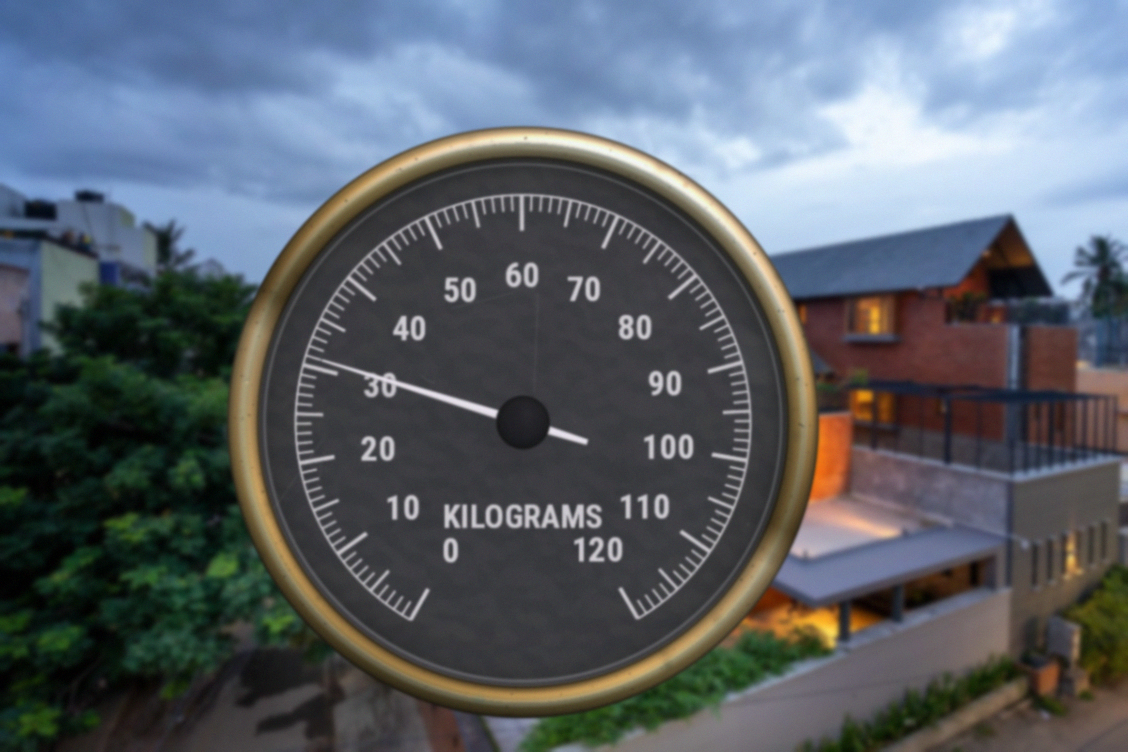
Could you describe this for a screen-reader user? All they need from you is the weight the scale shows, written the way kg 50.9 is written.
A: kg 31
